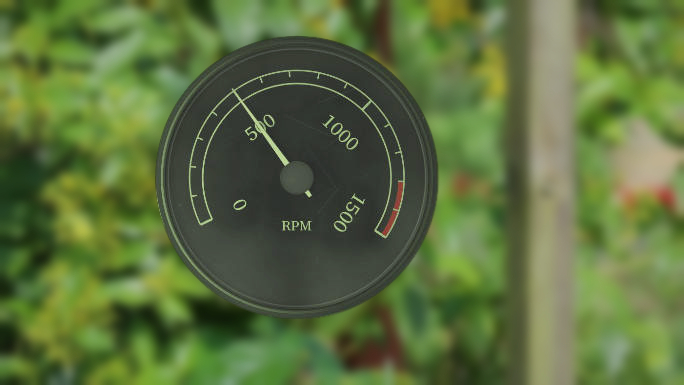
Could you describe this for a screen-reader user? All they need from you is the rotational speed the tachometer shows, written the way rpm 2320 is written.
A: rpm 500
